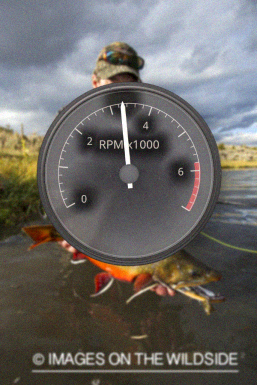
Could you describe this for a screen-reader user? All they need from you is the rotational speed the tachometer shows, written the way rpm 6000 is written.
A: rpm 3300
